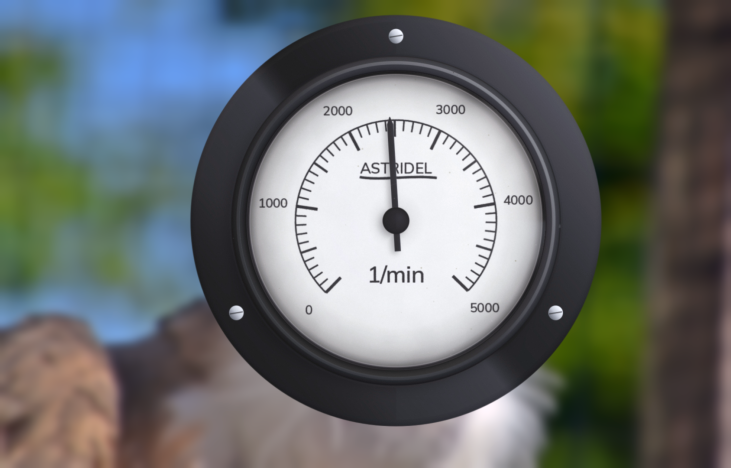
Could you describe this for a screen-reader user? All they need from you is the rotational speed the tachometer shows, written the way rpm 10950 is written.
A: rpm 2450
